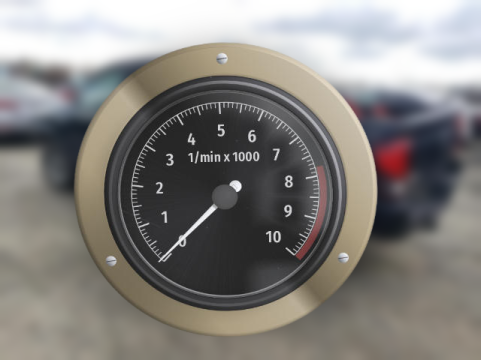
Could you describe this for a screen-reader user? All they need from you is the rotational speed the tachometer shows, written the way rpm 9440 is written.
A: rpm 100
